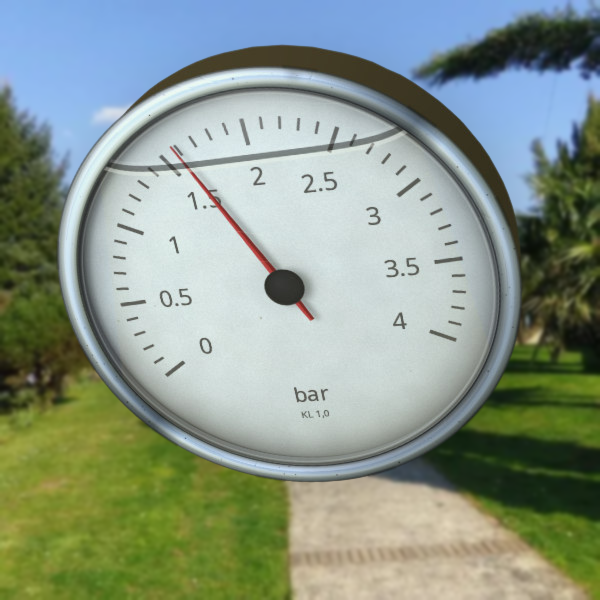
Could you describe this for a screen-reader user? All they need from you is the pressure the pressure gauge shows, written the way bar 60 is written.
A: bar 1.6
